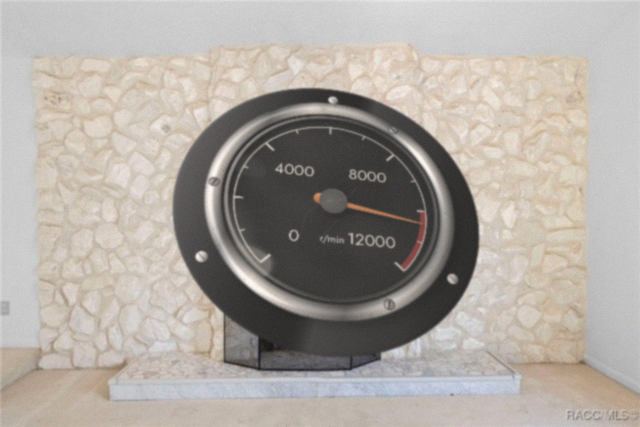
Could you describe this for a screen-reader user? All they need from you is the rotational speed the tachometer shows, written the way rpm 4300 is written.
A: rpm 10500
